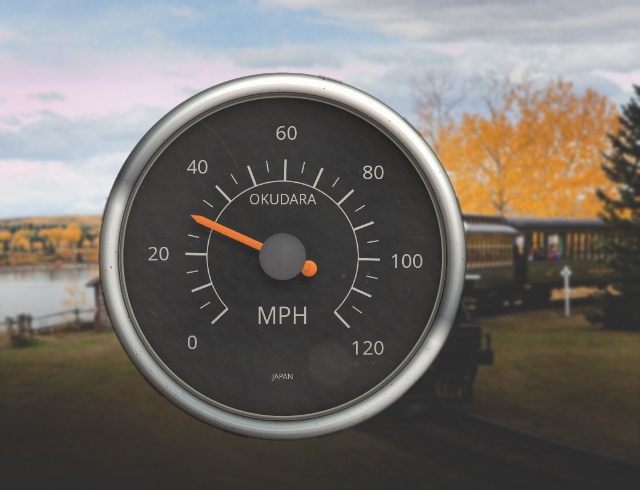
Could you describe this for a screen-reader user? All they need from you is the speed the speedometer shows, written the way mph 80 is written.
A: mph 30
